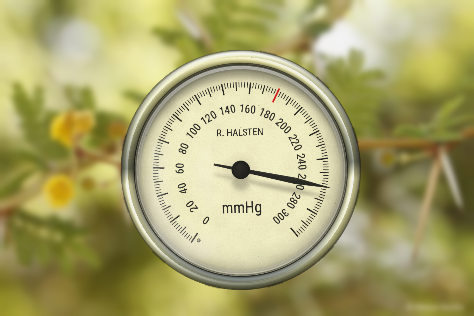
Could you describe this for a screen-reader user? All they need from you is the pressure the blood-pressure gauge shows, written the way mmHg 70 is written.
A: mmHg 260
